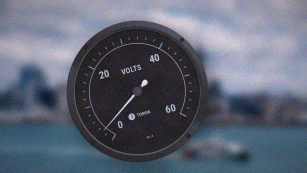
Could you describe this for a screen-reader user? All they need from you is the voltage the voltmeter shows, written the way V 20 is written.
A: V 3
